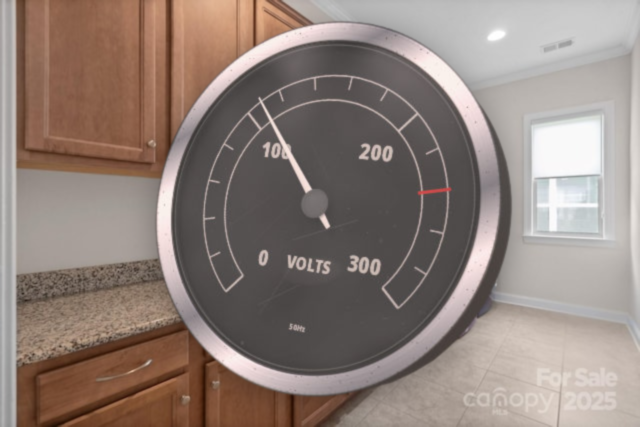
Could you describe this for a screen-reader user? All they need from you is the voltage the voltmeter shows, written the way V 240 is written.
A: V 110
